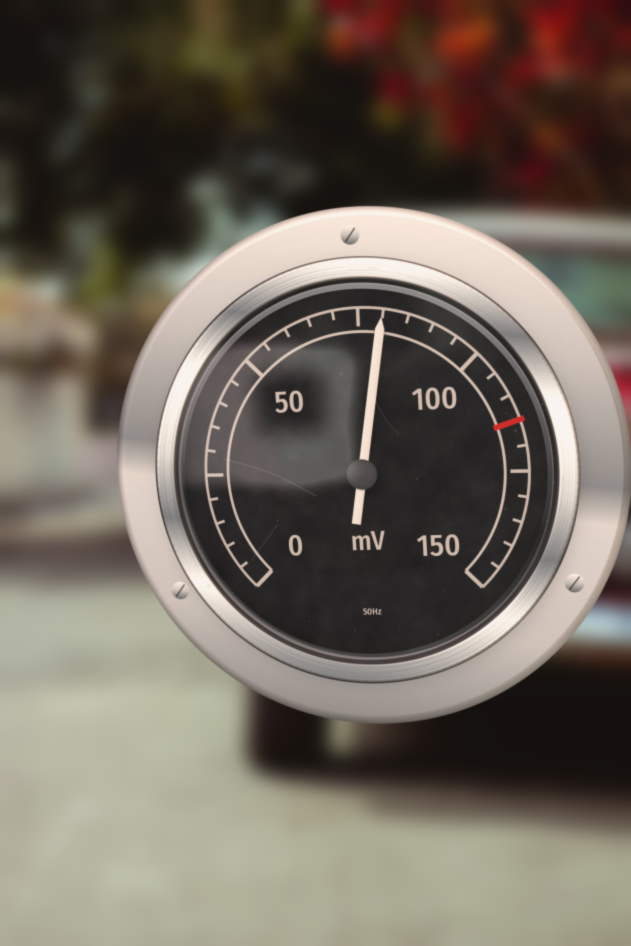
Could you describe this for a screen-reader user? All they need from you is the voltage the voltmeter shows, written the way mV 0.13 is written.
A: mV 80
